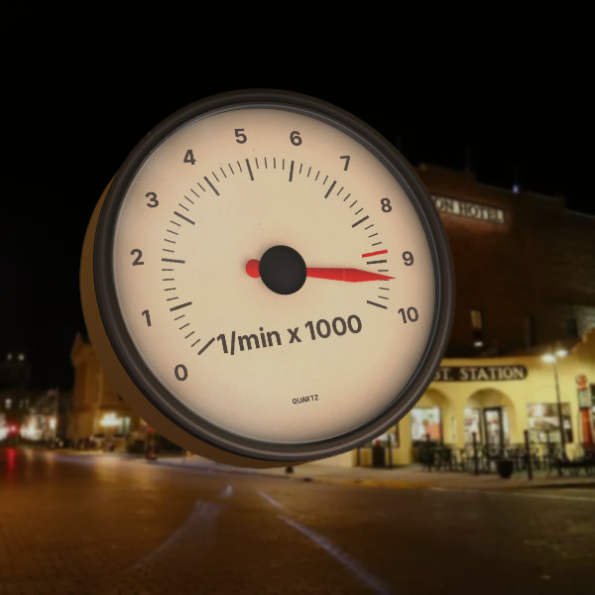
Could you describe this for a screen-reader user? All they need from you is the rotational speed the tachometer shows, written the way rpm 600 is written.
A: rpm 9400
